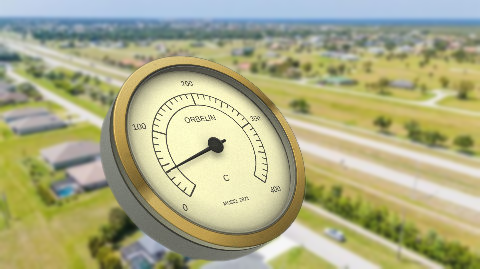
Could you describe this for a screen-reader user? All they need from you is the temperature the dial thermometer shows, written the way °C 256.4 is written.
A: °C 40
